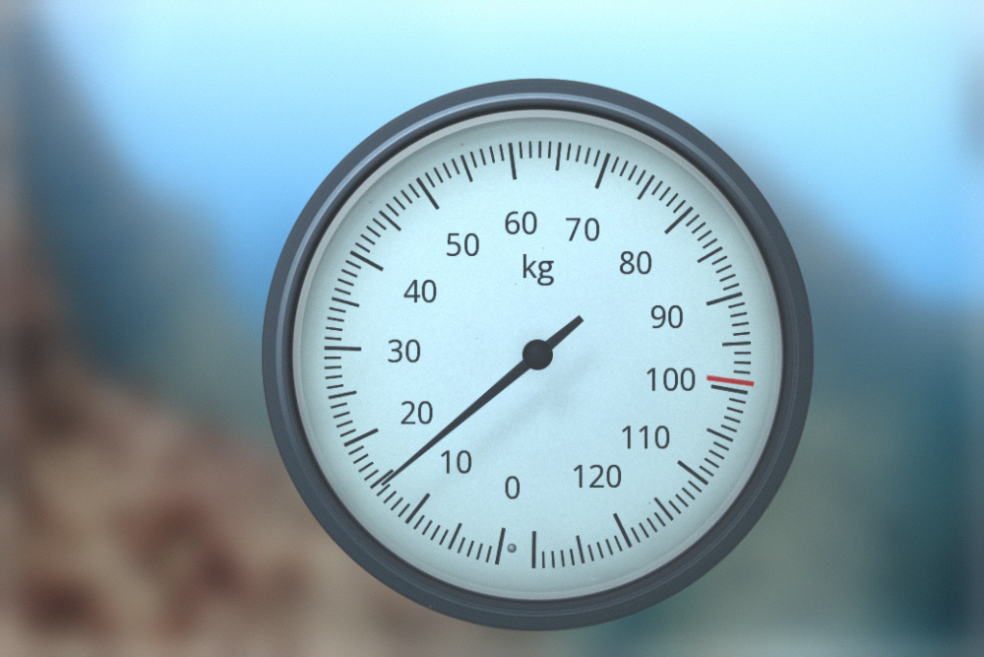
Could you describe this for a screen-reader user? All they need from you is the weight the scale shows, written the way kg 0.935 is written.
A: kg 14.5
